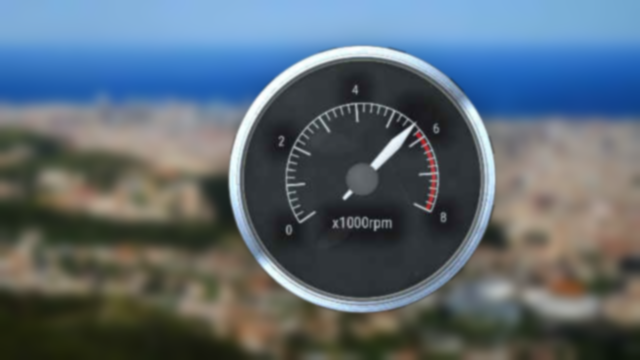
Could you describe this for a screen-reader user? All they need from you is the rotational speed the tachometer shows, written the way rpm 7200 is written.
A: rpm 5600
